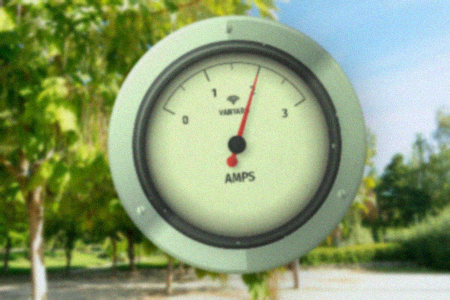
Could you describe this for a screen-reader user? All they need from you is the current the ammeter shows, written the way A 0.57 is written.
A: A 2
